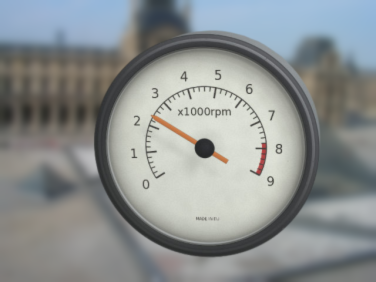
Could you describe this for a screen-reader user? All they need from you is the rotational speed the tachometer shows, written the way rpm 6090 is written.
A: rpm 2400
